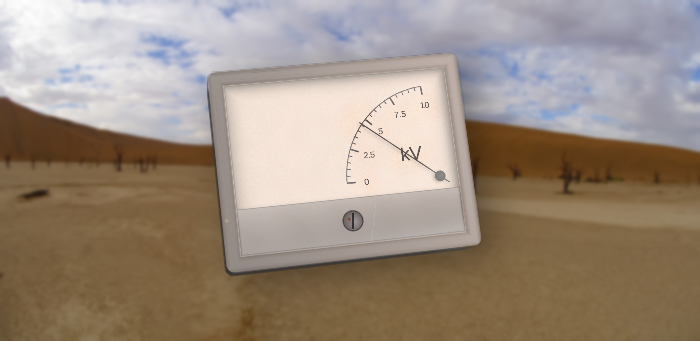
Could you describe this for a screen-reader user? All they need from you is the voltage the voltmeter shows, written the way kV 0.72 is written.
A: kV 4.5
